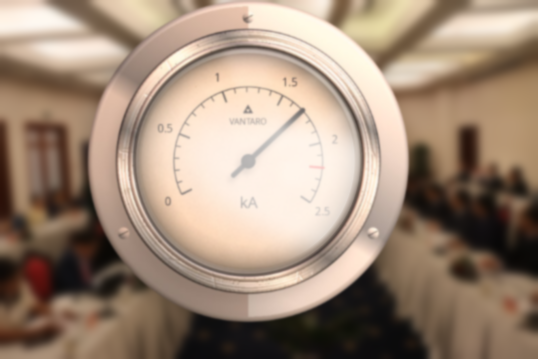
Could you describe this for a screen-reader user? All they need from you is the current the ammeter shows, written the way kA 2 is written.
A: kA 1.7
